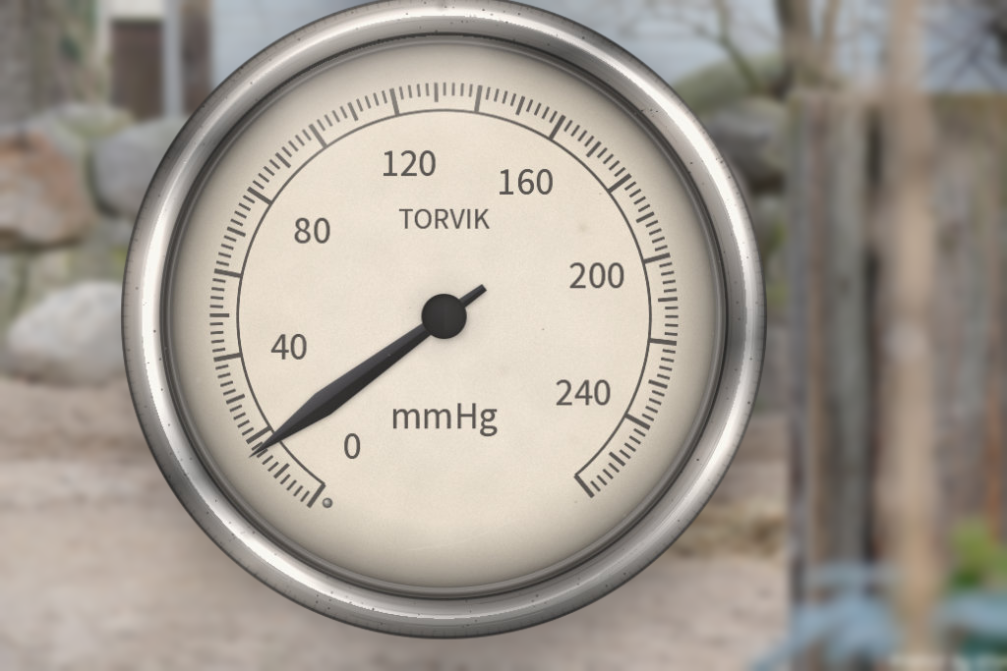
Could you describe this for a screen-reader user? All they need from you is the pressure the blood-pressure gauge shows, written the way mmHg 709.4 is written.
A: mmHg 17
